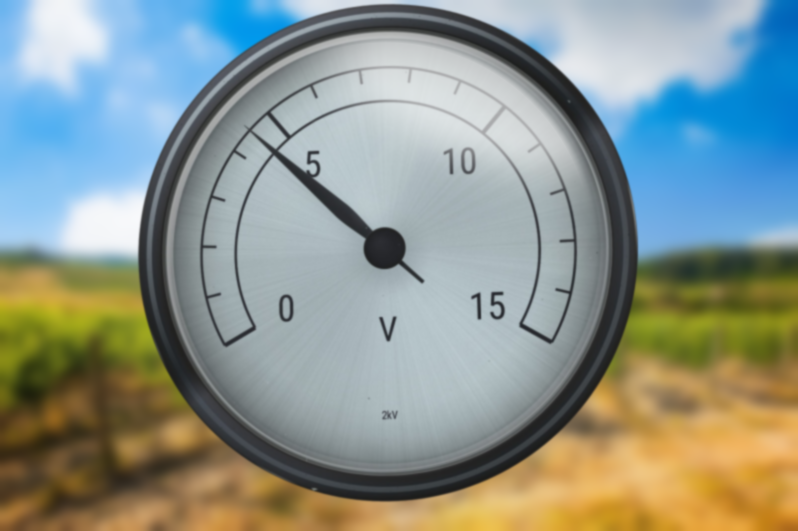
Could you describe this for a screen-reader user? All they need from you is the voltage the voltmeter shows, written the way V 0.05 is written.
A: V 4.5
